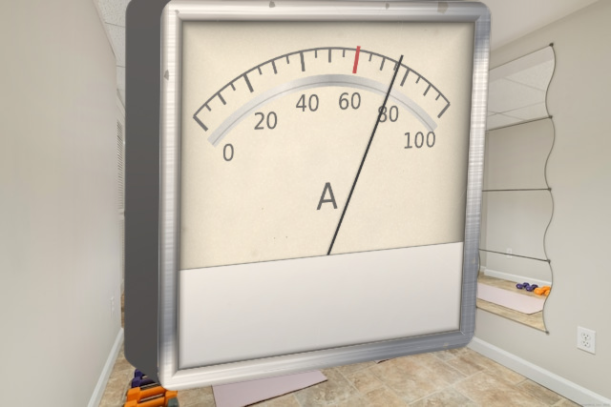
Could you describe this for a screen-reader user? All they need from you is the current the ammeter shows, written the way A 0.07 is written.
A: A 75
